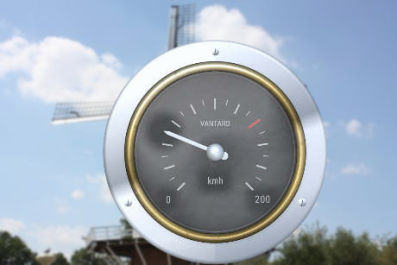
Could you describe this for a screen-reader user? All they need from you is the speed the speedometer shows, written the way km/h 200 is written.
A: km/h 50
